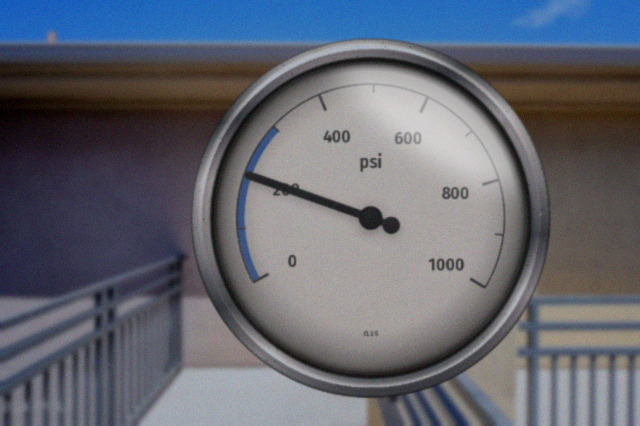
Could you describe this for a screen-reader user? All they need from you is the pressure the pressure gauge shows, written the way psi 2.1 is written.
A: psi 200
